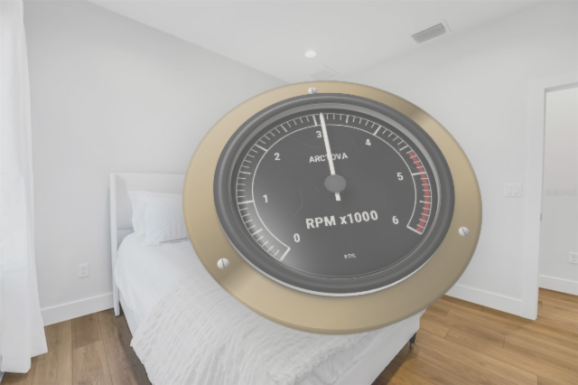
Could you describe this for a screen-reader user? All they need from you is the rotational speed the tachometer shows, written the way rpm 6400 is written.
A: rpm 3100
